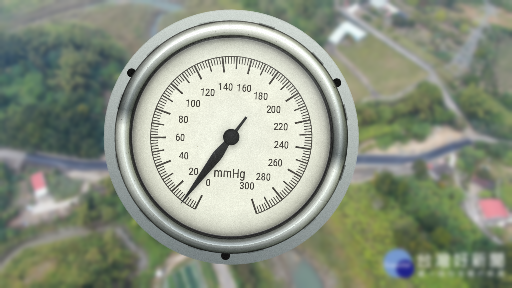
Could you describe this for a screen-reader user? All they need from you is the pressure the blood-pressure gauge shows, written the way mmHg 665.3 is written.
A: mmHg 10
